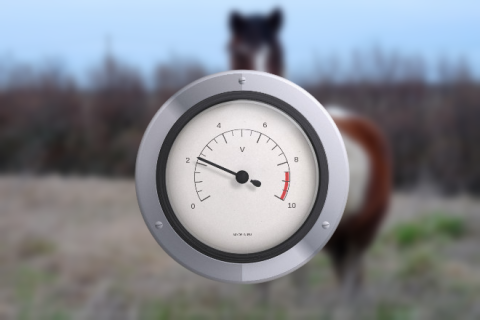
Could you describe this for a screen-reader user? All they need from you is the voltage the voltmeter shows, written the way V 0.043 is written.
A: V 2.25
